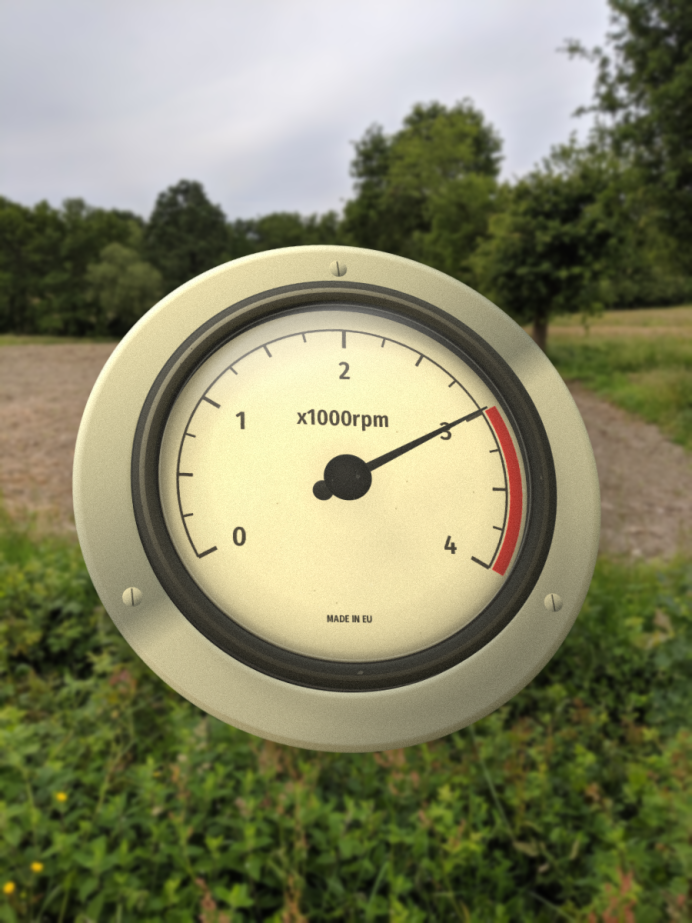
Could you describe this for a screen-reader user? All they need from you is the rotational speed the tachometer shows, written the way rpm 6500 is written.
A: rpm 3000
